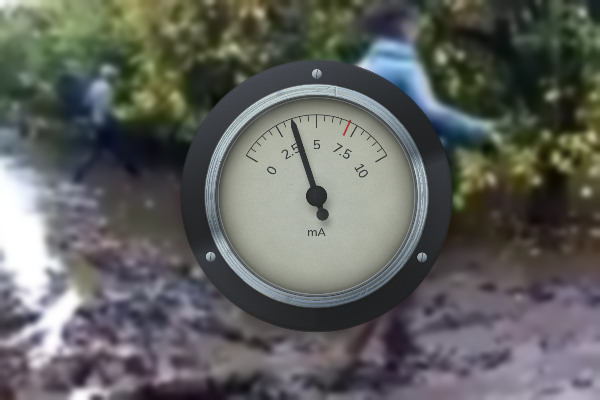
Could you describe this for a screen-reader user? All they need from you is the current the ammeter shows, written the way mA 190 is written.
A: mA 3.5
